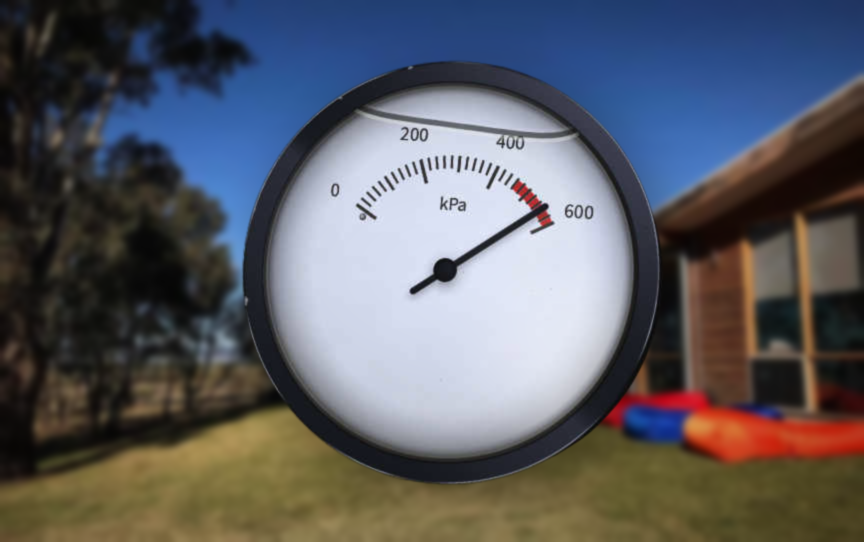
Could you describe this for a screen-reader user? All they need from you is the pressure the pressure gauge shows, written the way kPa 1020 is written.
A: kPa 560
